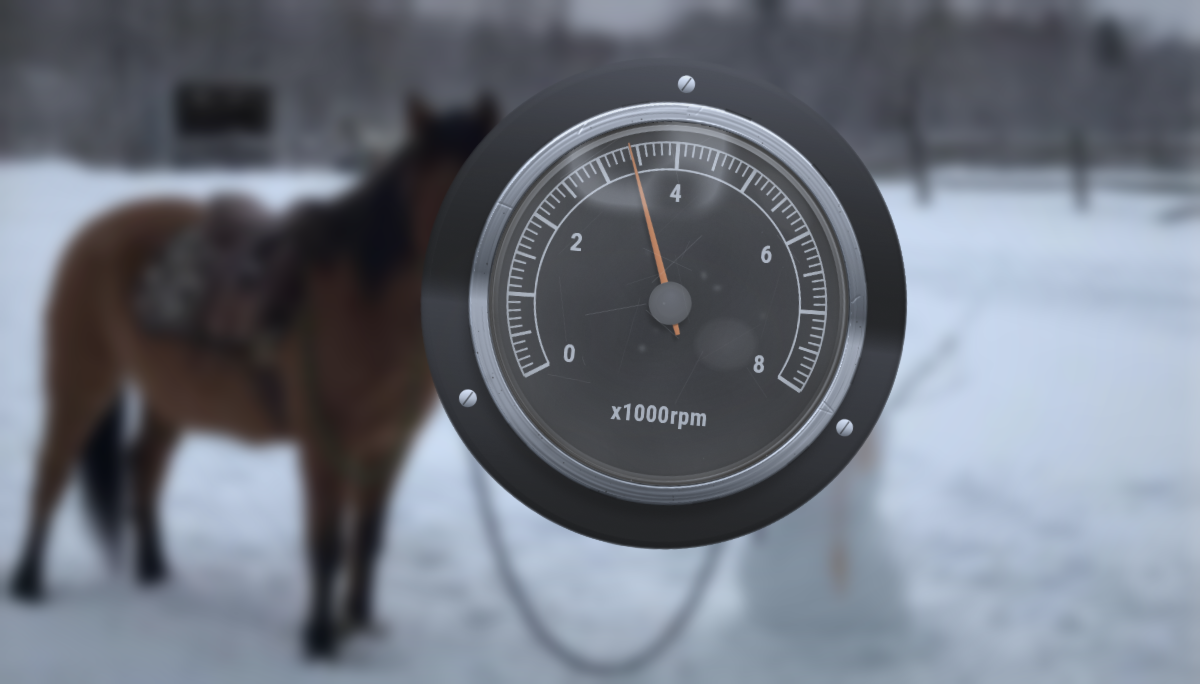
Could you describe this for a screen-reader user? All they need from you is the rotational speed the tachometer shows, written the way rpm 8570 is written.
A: rpm 3400
